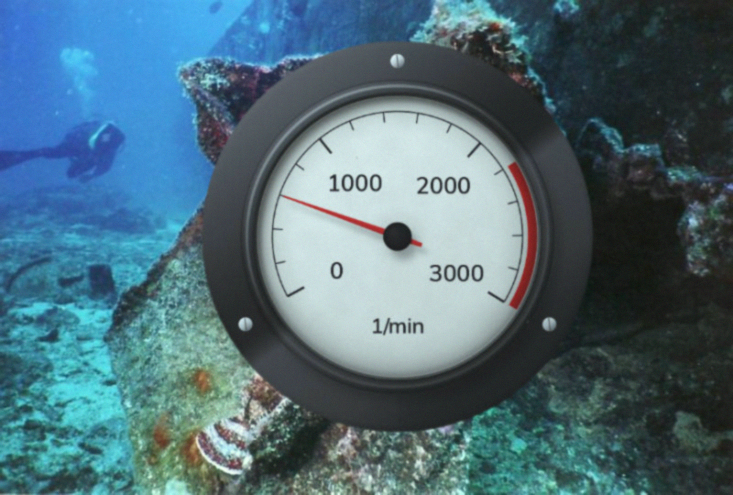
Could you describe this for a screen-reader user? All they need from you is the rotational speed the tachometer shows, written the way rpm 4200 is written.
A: rpm 600
